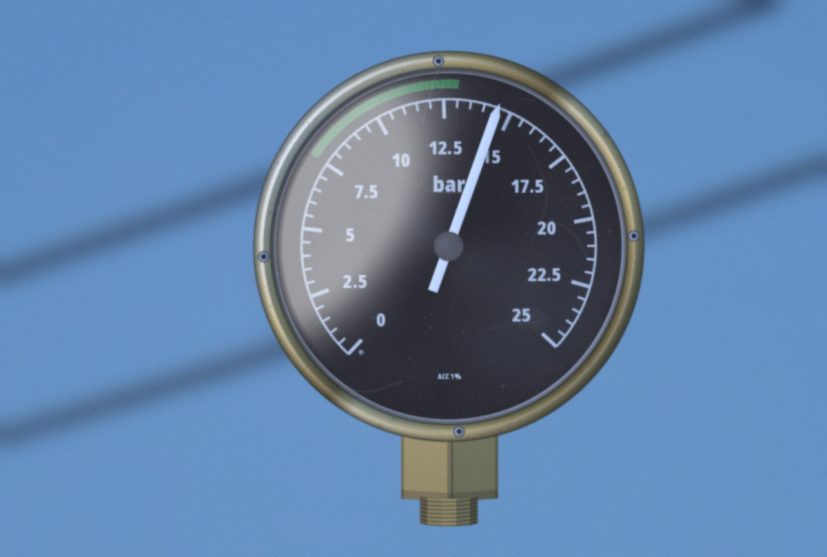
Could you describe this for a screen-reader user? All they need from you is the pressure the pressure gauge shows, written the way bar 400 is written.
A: bar 14.5
